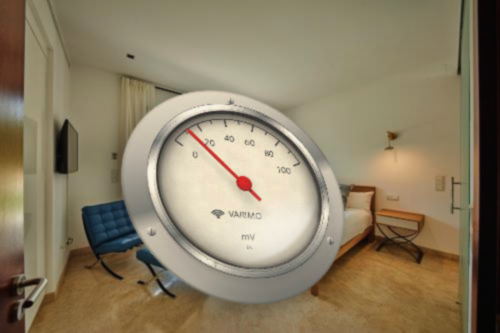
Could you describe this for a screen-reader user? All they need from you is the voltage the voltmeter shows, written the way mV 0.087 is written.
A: mV 10
